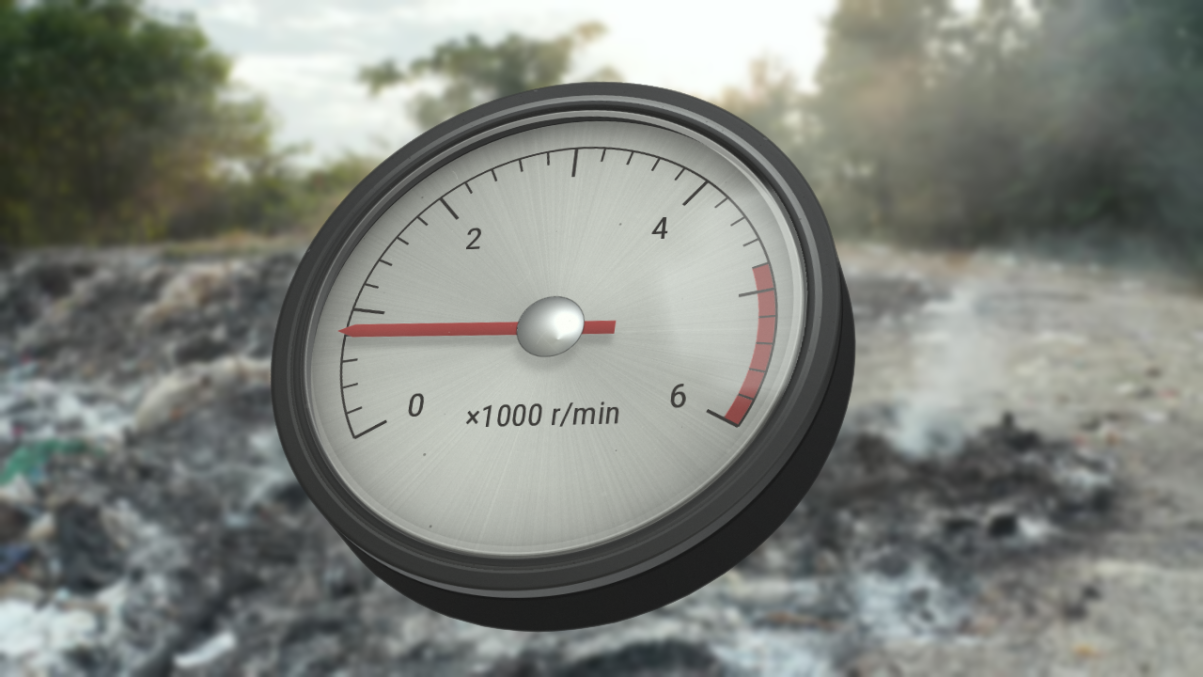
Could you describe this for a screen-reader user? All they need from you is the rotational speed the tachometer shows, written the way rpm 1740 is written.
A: rpm 800
